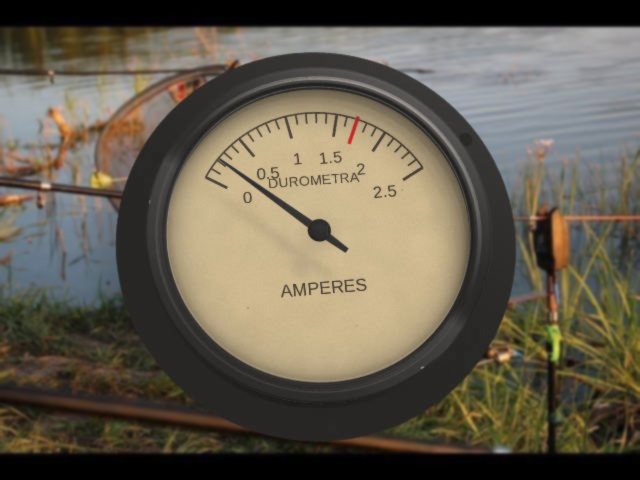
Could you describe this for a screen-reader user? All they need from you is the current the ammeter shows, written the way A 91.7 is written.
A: A 0.2
